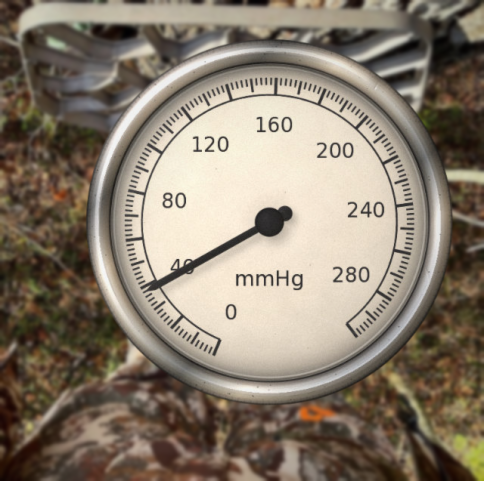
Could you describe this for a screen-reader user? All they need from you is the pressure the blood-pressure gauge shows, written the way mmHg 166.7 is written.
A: mmHg 38
